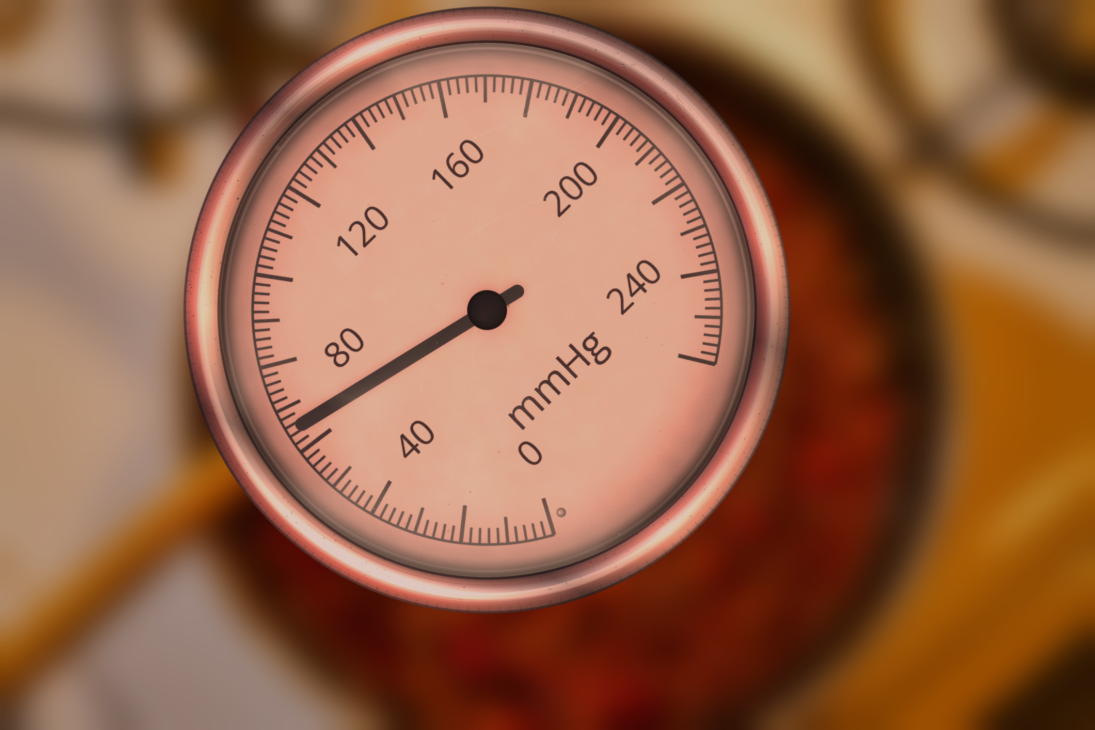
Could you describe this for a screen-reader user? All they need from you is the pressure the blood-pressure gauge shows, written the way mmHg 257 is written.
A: mmHg 65
